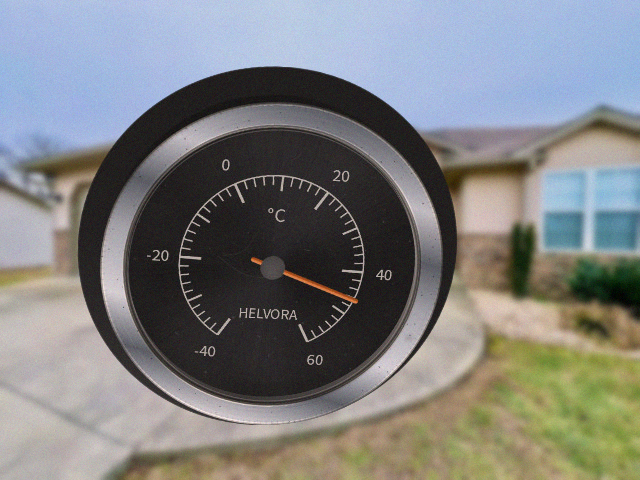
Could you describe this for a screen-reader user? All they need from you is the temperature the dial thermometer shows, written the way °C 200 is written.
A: °C 46
